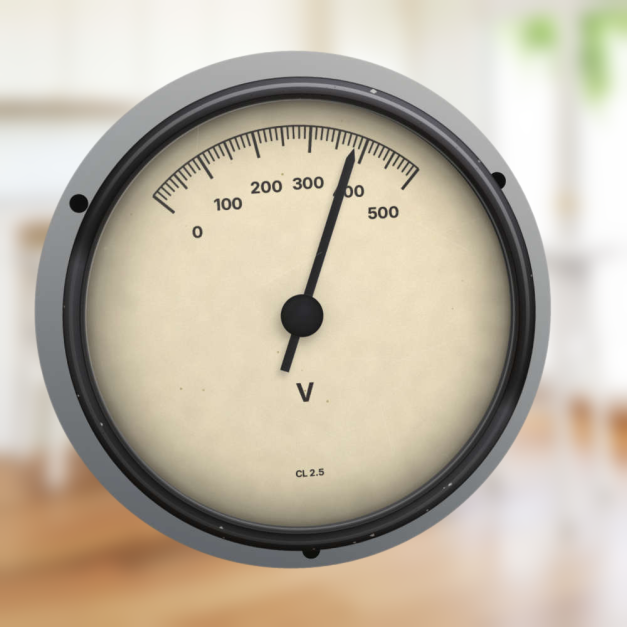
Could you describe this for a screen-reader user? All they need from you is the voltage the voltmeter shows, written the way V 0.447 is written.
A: V 380
